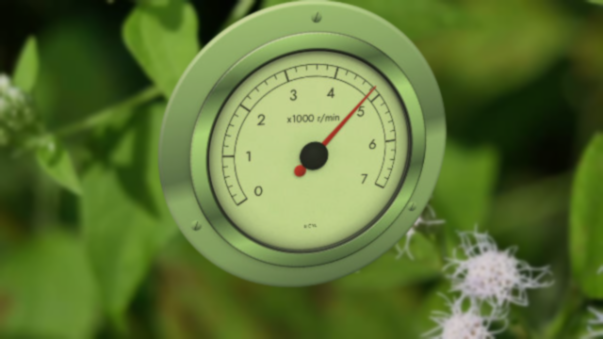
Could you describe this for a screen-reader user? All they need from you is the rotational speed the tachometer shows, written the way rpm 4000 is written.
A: rpm 4800
